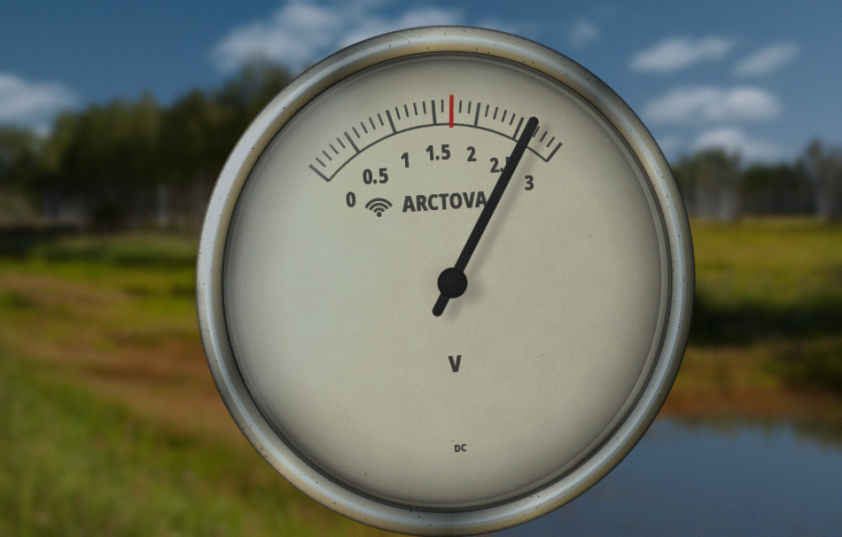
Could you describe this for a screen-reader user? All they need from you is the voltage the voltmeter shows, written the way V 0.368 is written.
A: V 2.6
